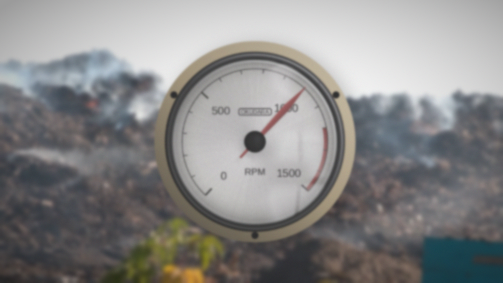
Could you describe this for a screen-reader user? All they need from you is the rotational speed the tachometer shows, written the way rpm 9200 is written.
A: rpm 1000
